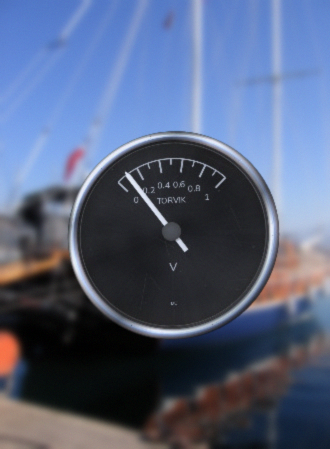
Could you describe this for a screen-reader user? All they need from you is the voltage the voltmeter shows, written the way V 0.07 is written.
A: V 0.1
